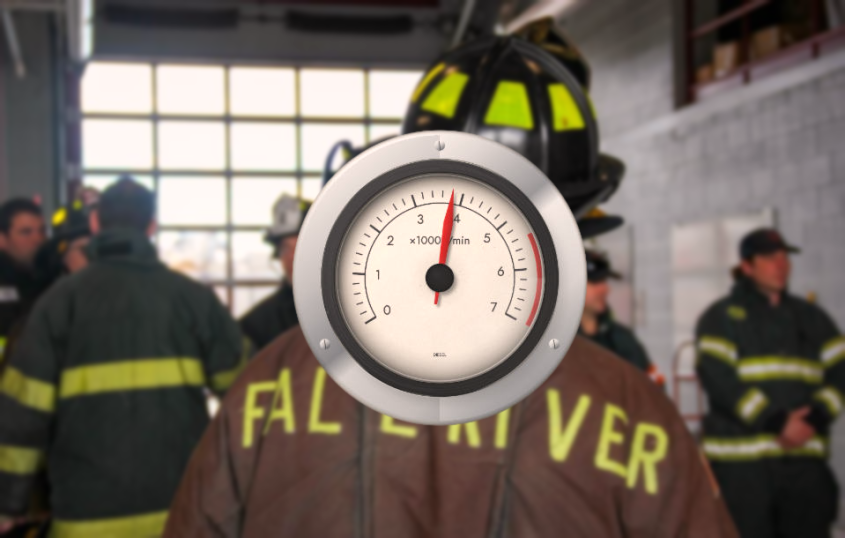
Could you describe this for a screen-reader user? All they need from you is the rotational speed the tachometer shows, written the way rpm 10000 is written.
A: rpm 3800
